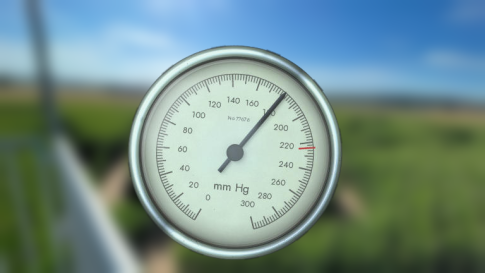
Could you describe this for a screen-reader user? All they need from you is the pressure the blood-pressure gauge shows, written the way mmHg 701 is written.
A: mmHg 180
